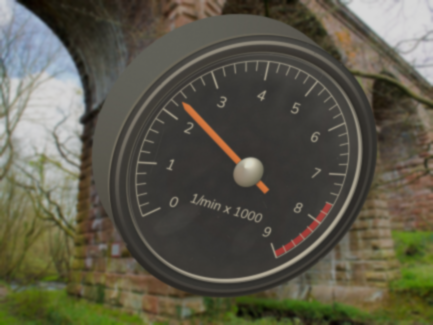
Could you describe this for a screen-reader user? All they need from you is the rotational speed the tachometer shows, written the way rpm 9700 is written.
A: rpm 2300
